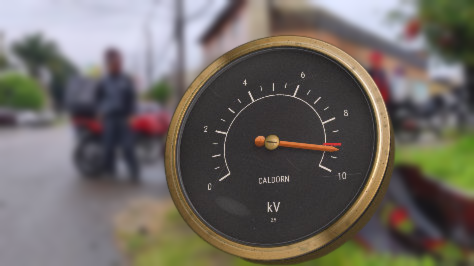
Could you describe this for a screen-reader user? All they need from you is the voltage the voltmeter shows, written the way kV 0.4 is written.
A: kV 9.25
